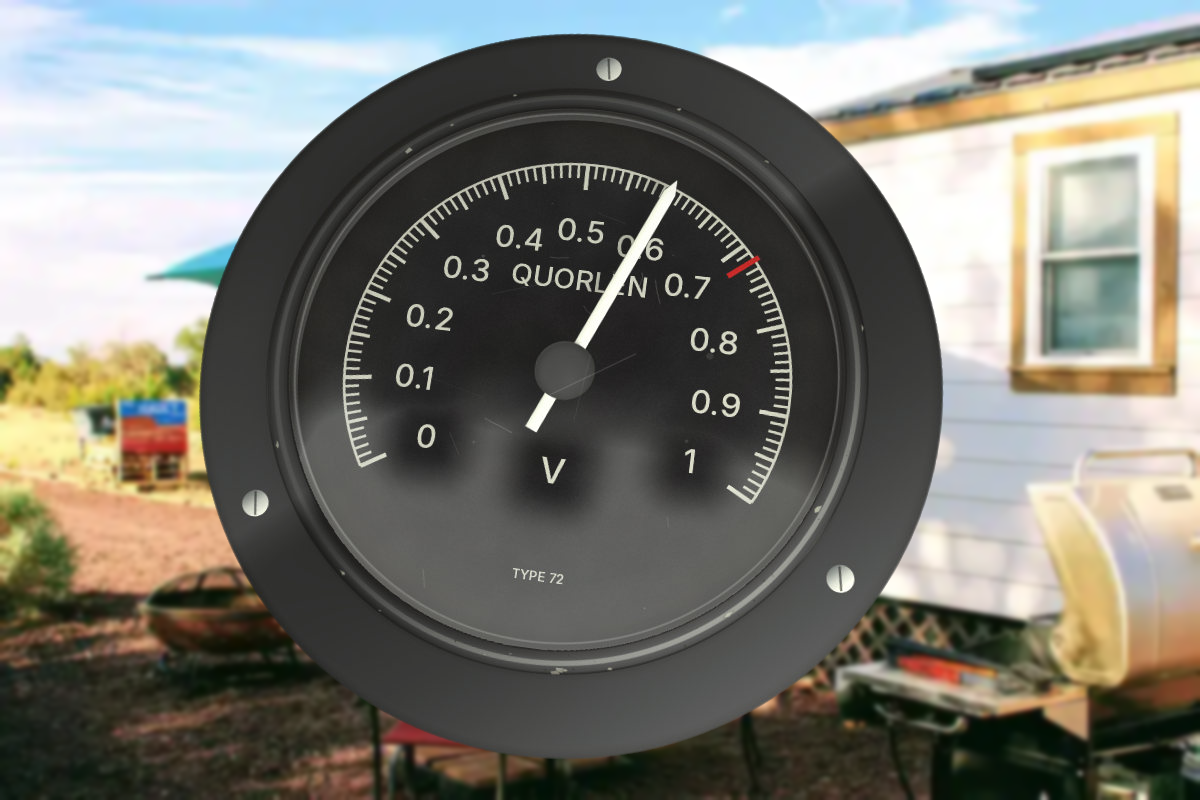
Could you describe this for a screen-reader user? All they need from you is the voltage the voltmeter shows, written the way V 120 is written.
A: V 0.6
